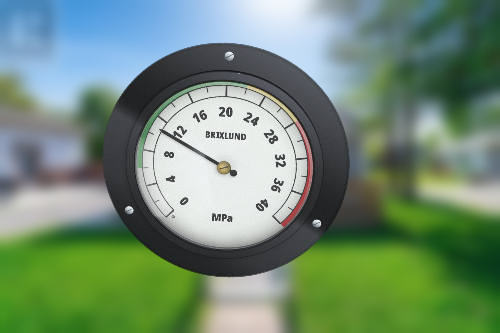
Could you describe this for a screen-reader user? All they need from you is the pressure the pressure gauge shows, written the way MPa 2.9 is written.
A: MPa 11
